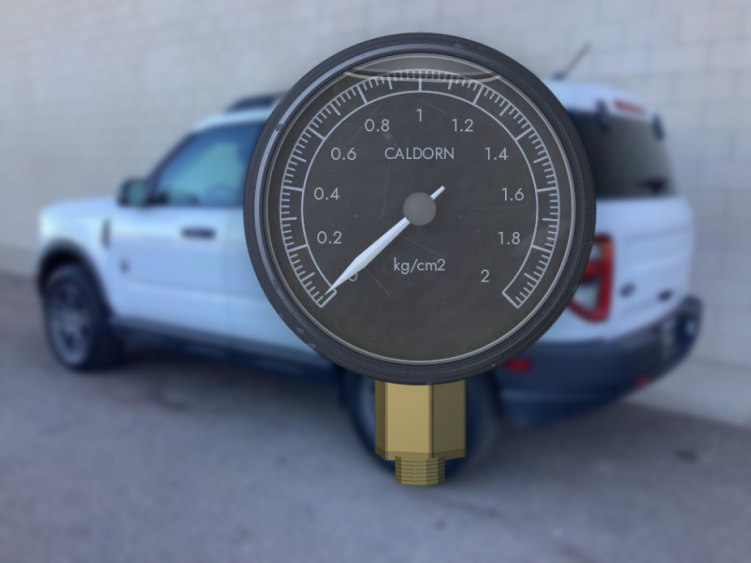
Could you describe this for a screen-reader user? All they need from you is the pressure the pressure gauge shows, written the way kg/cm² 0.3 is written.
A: kg/cm² 0.02
